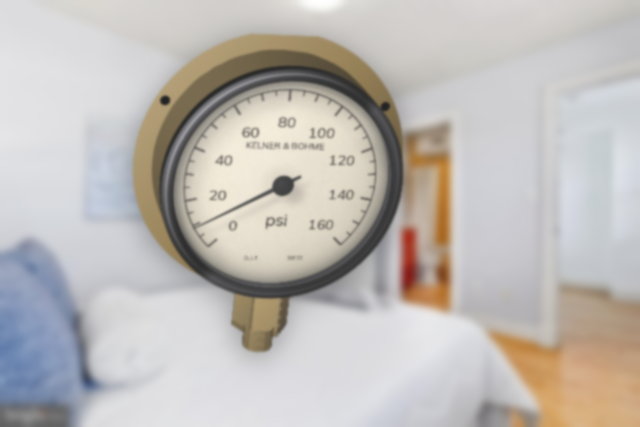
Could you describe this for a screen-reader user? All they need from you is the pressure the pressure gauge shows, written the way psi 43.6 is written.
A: psi 10
